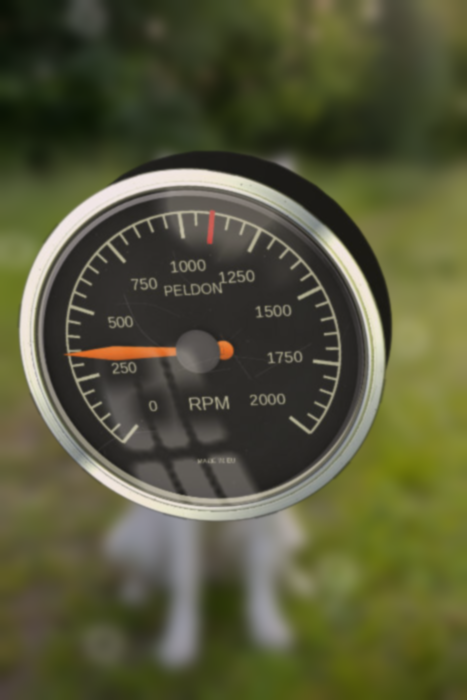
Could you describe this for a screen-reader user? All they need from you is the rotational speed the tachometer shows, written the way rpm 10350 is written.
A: rpm 350
